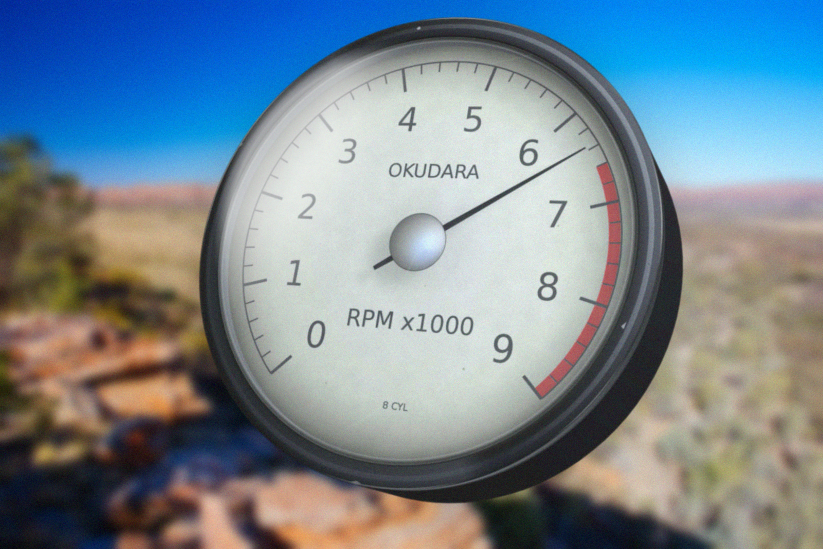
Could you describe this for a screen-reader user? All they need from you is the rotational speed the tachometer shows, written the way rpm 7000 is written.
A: rpm 6400
